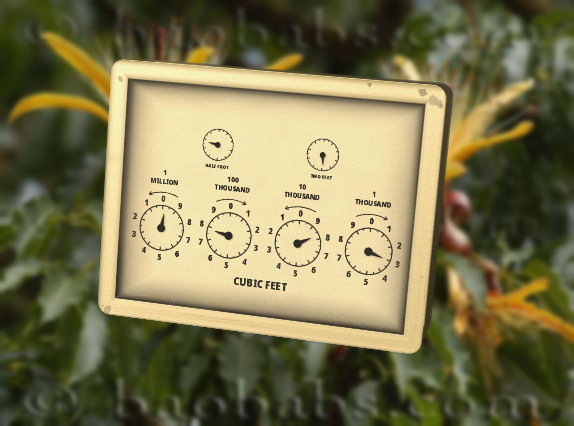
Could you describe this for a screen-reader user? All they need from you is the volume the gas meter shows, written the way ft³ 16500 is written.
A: ft³ 978300
